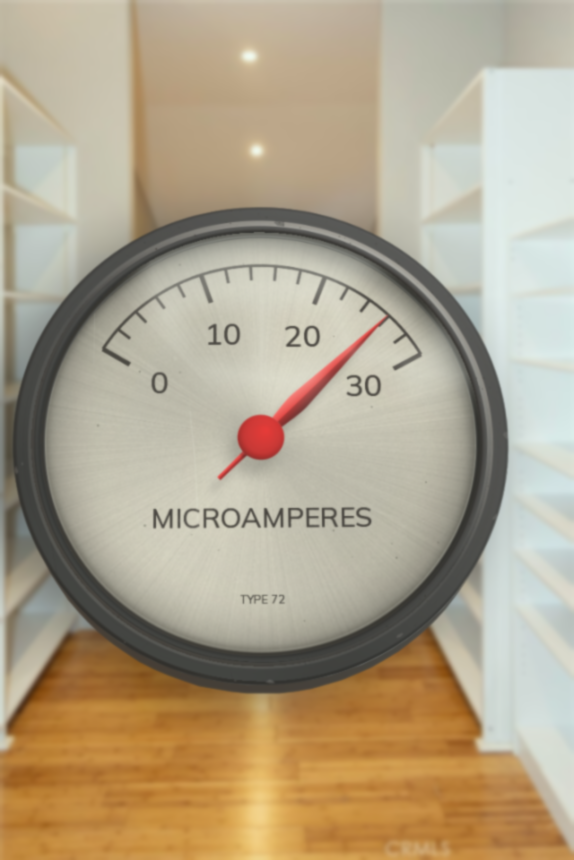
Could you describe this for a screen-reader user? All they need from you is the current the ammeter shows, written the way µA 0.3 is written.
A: µA 26
